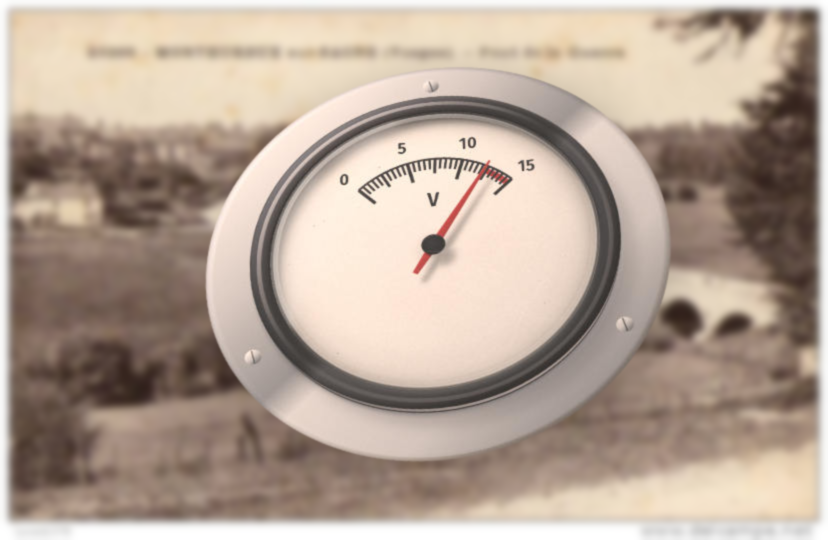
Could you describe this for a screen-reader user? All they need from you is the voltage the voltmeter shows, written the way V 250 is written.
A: V 12.5
